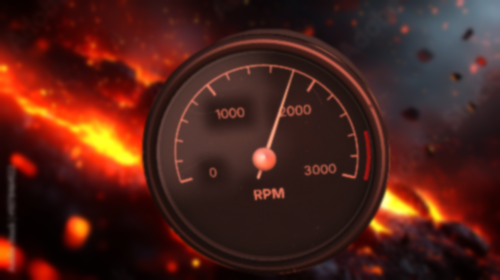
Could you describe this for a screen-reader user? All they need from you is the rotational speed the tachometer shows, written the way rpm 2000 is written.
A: rpm 1800
